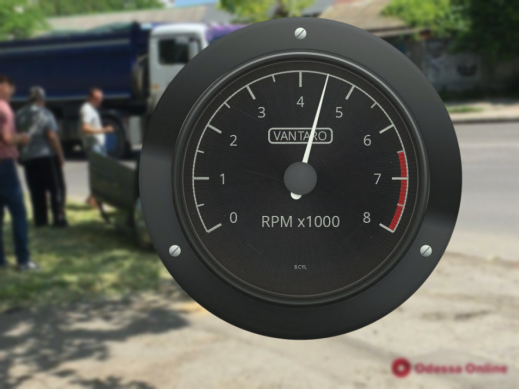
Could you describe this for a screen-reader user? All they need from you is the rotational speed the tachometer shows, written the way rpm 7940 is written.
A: rpm 4500
